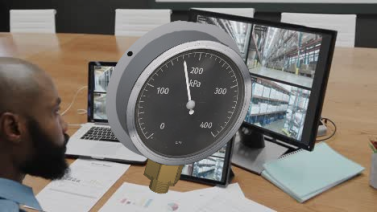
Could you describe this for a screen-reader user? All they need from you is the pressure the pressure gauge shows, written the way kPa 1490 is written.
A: kPa 170
